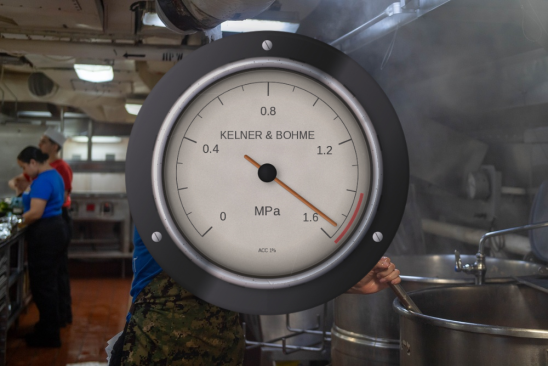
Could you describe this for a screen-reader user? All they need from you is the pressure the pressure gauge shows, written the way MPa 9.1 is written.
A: MPa 1.55
